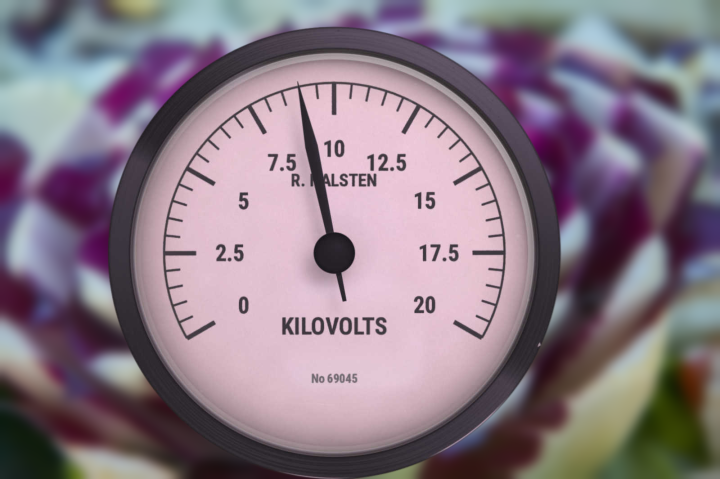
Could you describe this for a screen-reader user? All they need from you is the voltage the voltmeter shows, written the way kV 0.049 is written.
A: kV 9
